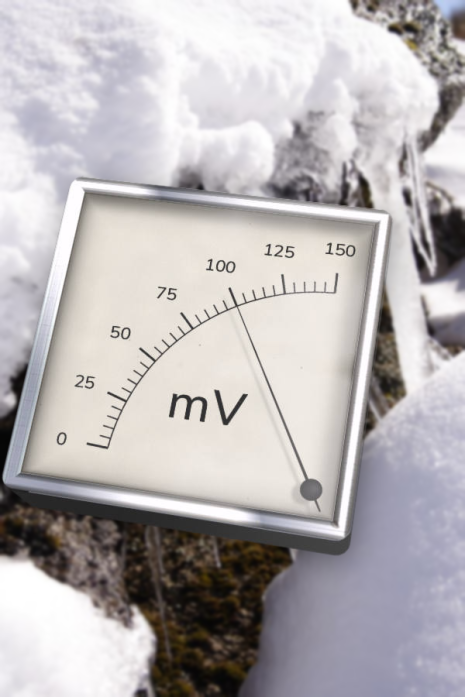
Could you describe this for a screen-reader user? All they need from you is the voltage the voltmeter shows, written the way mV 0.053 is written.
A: mV 100
